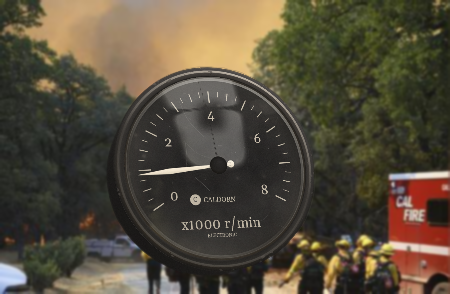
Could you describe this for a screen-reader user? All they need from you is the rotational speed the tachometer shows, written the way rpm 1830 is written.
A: rpm 875
